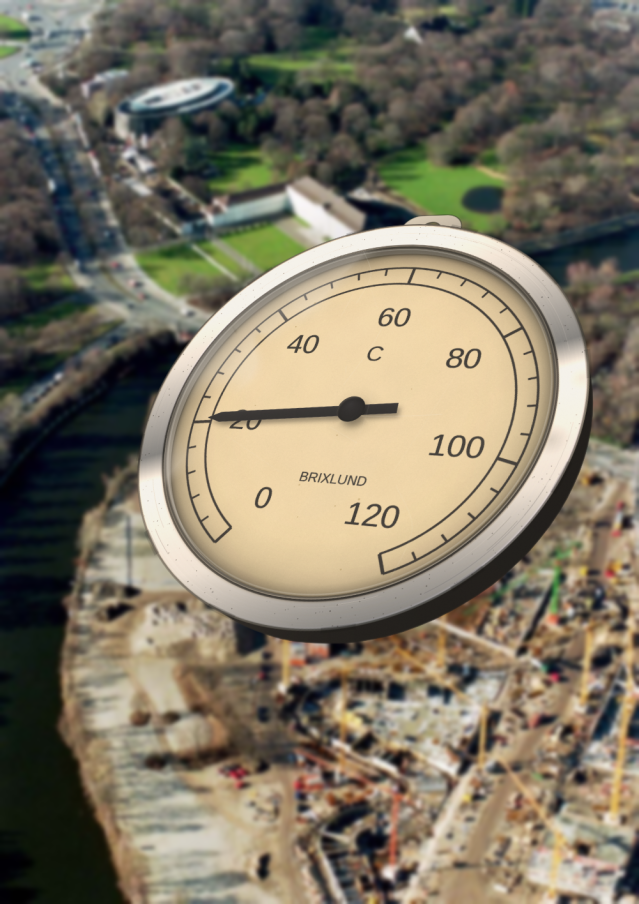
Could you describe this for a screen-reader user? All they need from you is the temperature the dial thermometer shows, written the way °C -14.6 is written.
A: °C 20
